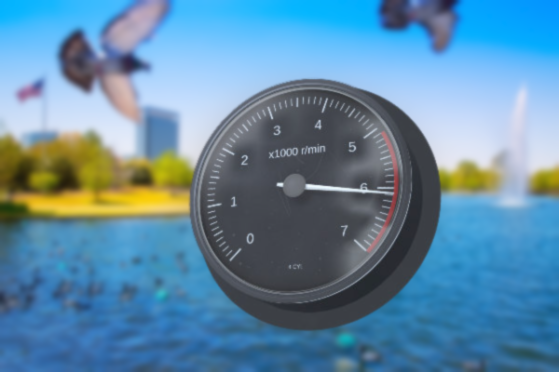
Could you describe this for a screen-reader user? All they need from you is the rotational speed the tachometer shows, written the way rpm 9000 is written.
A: rpm 6100
